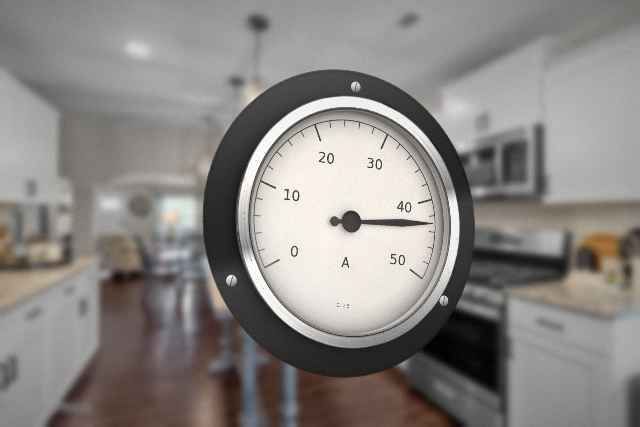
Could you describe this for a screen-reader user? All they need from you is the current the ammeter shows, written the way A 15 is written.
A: A 43
